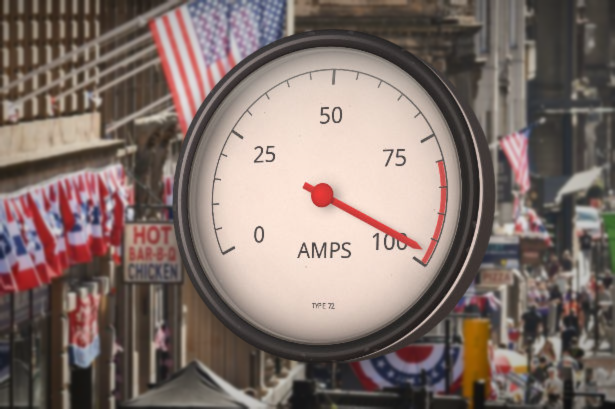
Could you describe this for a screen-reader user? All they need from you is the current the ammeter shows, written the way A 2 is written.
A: A 97.5
